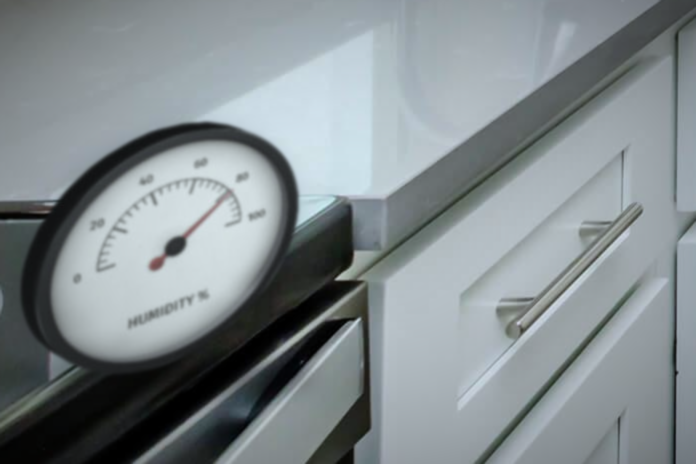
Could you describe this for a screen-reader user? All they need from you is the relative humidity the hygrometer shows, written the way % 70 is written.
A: % 80
